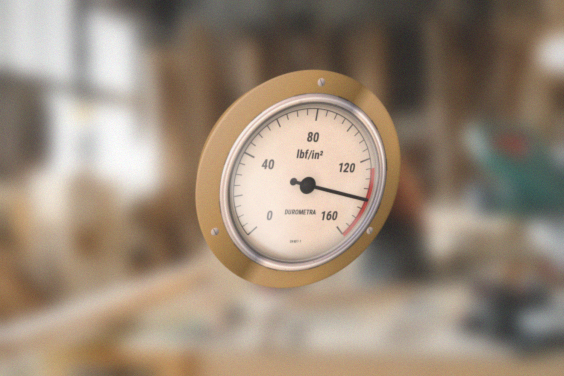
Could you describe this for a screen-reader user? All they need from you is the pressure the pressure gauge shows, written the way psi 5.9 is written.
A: psi 140
